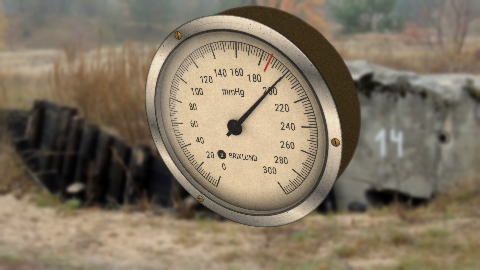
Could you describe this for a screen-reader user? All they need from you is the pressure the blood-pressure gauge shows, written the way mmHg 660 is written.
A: mmHg 200
